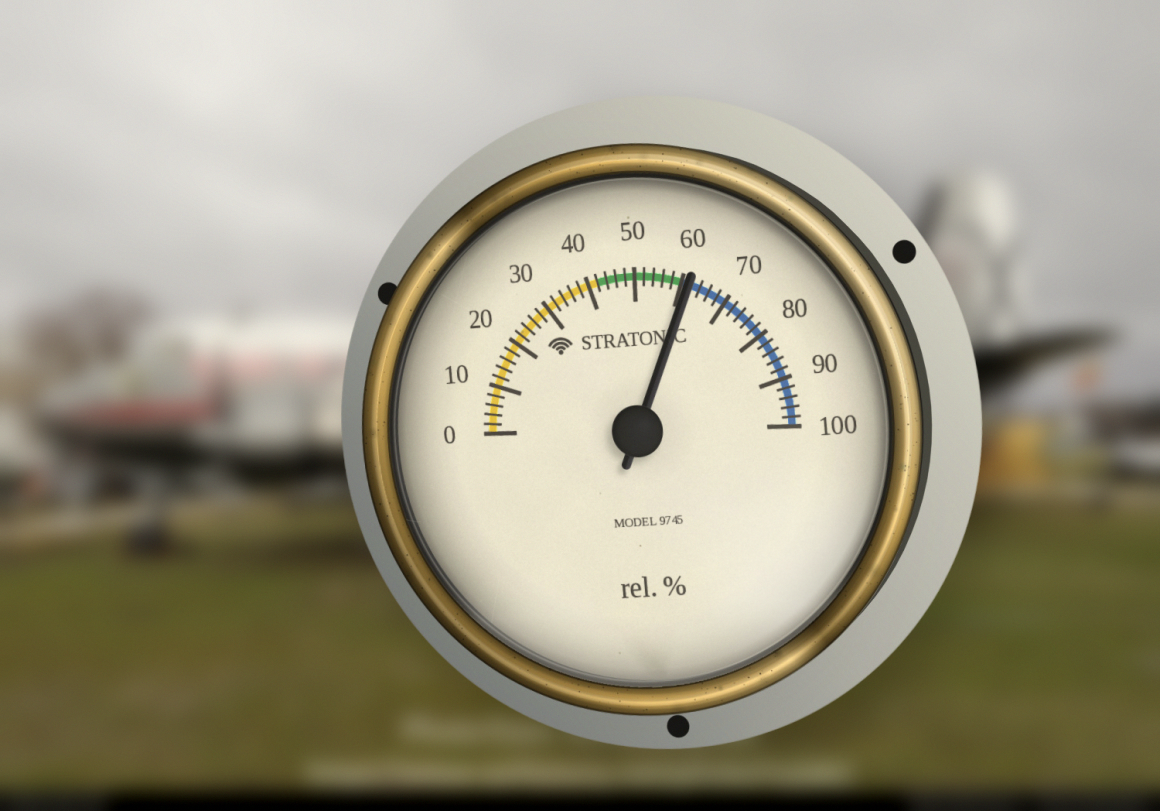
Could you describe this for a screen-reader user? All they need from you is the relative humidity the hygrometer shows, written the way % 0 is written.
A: % 62
